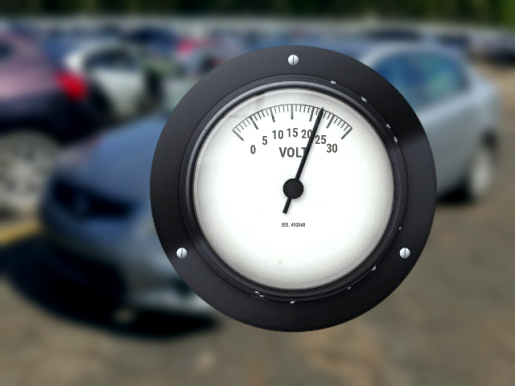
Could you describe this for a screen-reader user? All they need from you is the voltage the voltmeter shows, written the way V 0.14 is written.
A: V 22
